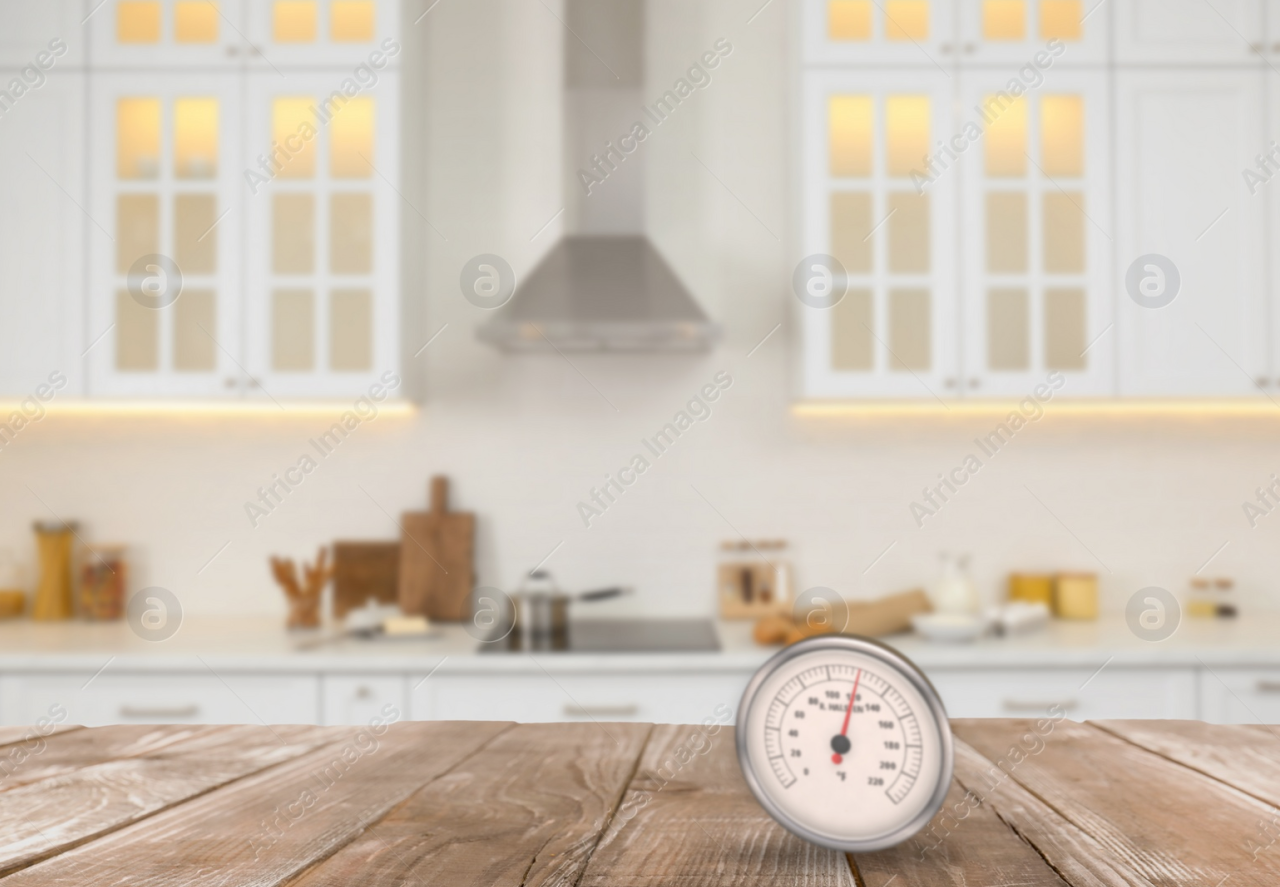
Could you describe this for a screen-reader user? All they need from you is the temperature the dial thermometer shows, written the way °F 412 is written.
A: °F 120
